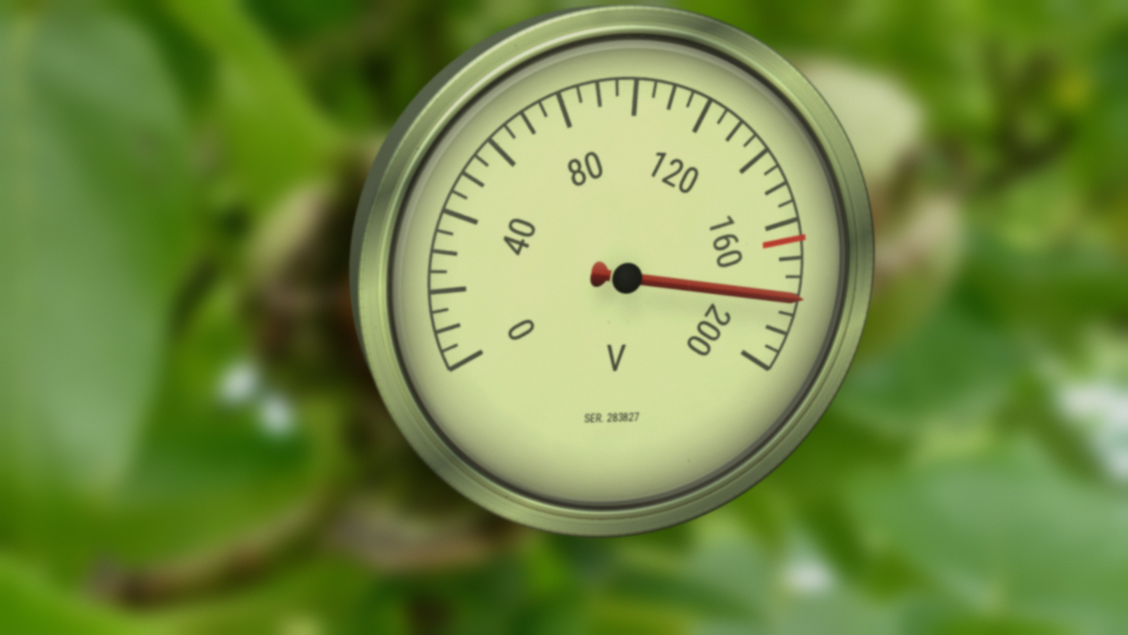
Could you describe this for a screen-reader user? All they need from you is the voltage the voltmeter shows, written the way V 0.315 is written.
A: V 180
